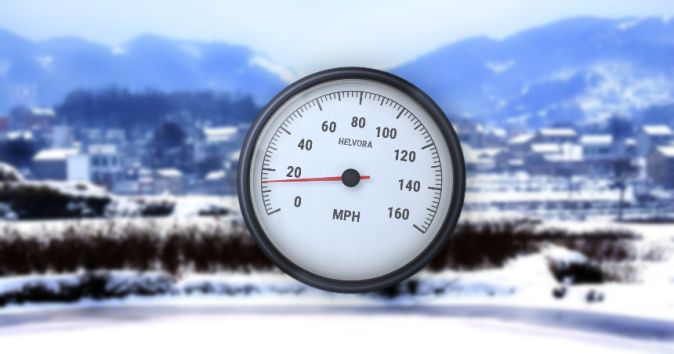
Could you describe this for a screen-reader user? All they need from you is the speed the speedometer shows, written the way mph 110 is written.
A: mph 14
